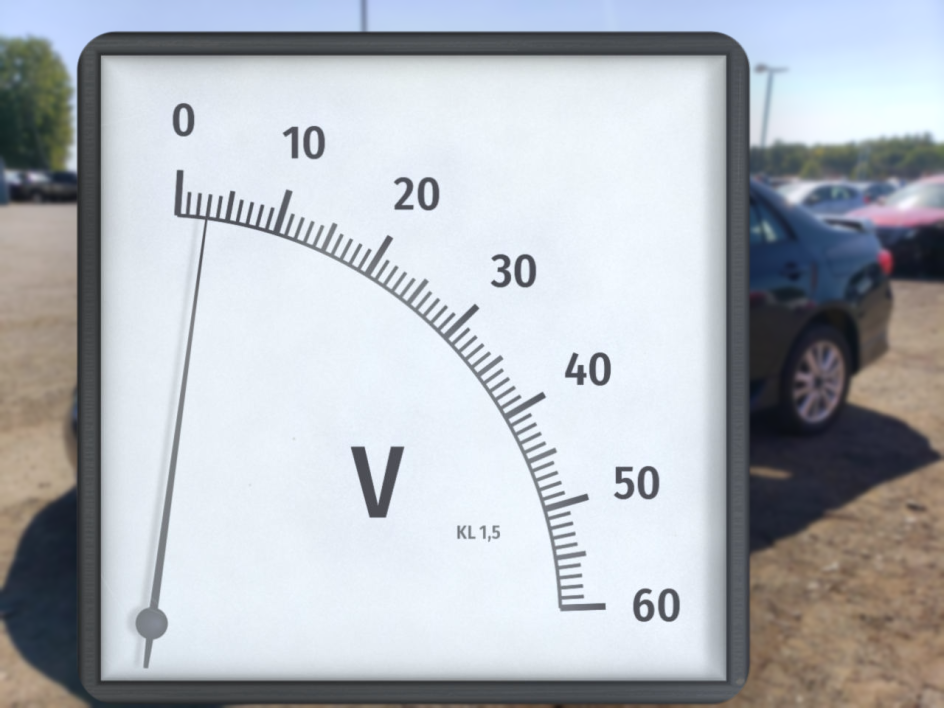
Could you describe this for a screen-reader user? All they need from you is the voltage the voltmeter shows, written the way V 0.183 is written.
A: V 3
